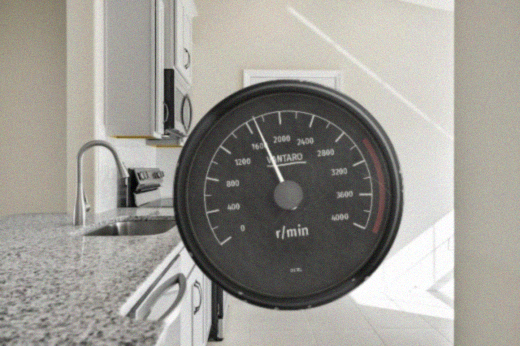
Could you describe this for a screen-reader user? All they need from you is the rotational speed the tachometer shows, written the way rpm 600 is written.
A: rpm 1700
